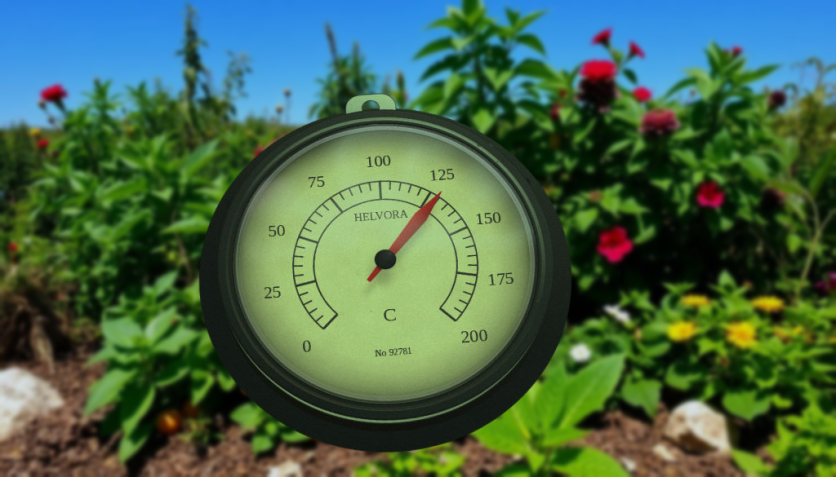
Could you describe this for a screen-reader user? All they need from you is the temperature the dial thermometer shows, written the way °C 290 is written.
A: °C 130
